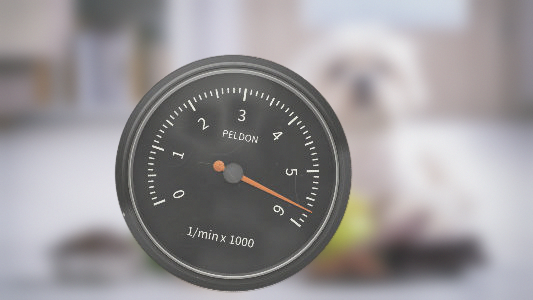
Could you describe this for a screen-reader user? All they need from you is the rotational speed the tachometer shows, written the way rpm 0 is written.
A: rpm 5700
